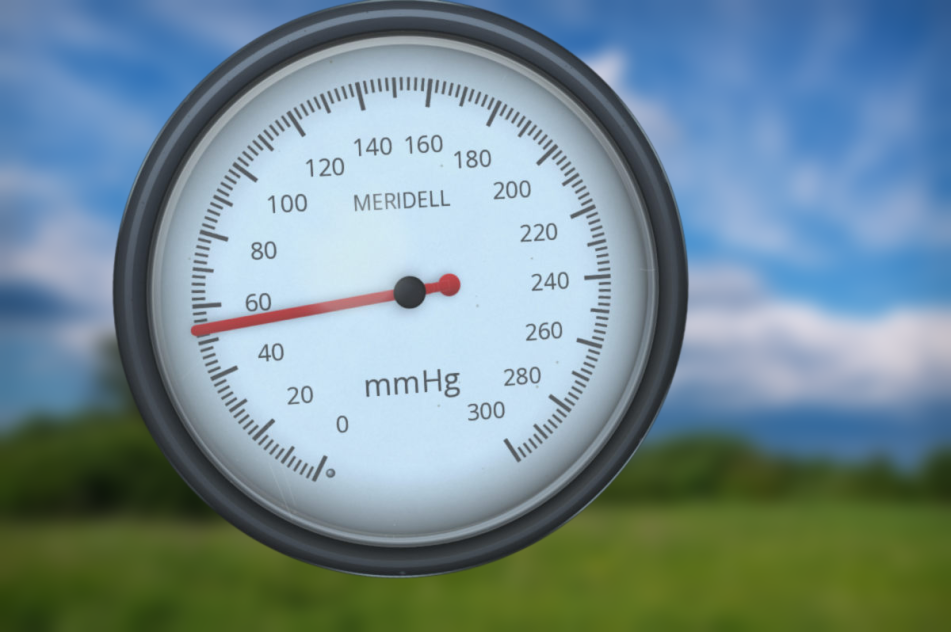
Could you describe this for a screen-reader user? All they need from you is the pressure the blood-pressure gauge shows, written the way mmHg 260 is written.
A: mmHg 54
